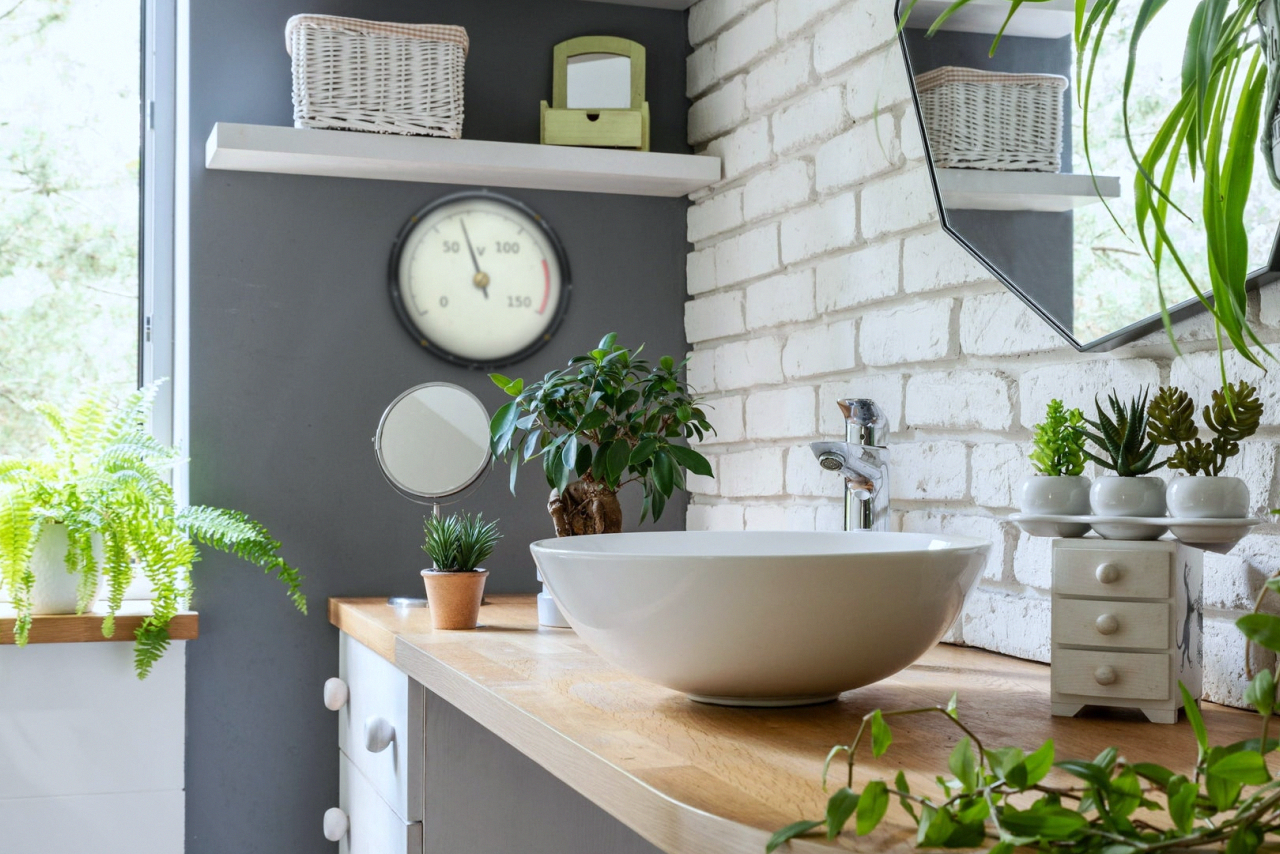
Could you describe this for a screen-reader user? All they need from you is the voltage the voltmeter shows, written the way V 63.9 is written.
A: V 65
